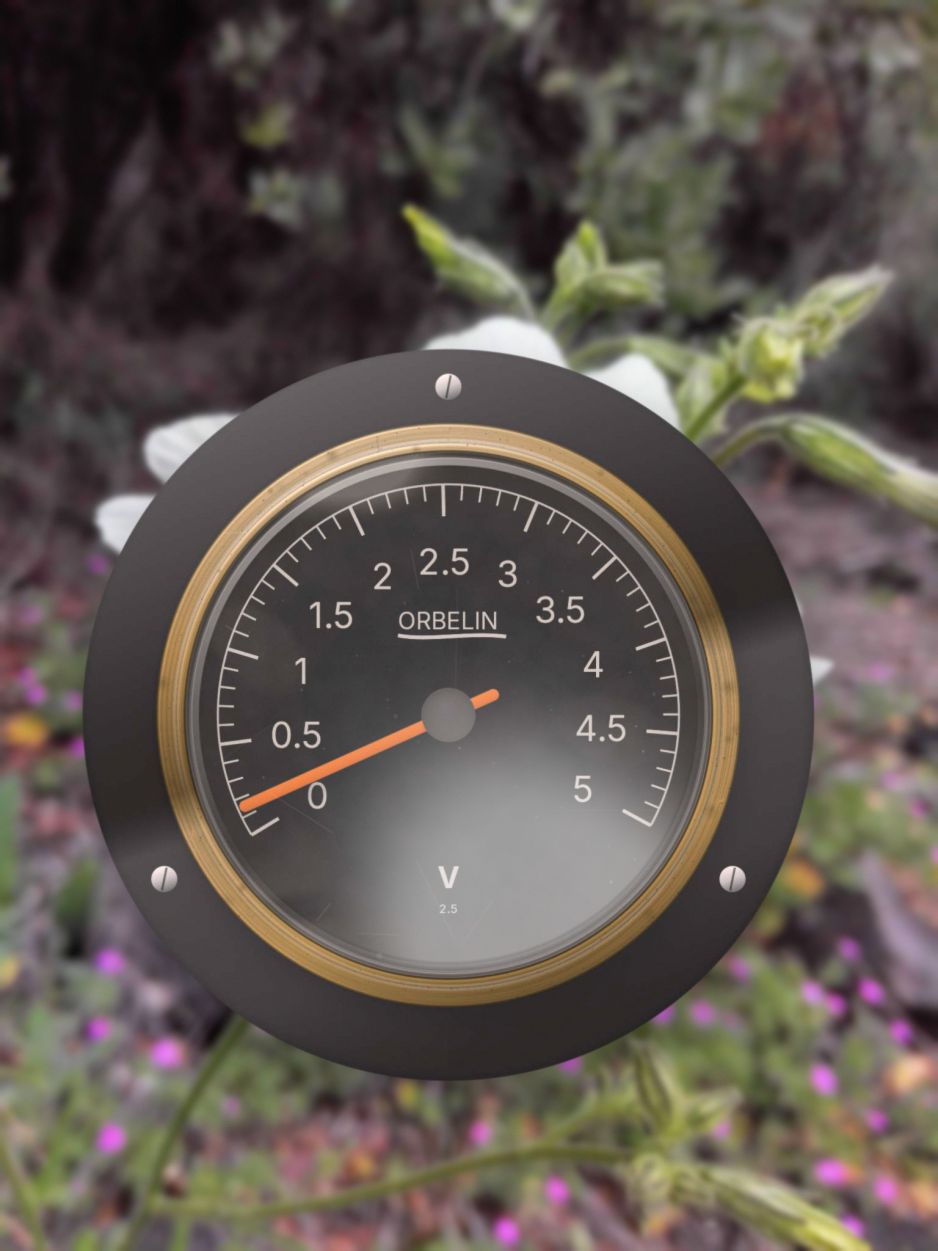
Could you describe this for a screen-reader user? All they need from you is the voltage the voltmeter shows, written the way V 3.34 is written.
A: V 0.15
